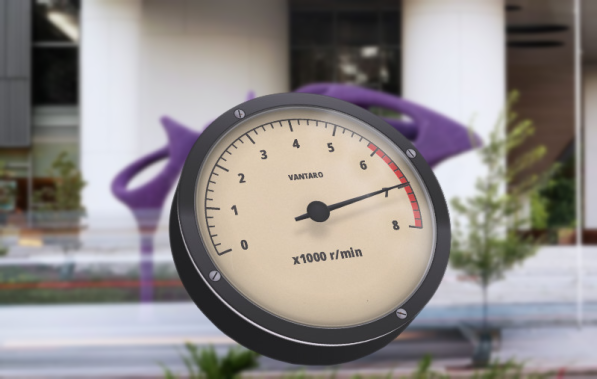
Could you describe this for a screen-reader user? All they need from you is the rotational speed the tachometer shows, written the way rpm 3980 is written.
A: rpm 7000
